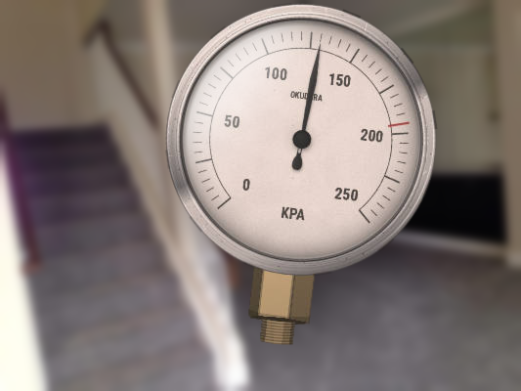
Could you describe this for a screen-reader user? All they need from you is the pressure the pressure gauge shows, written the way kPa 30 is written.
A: kPa 130
